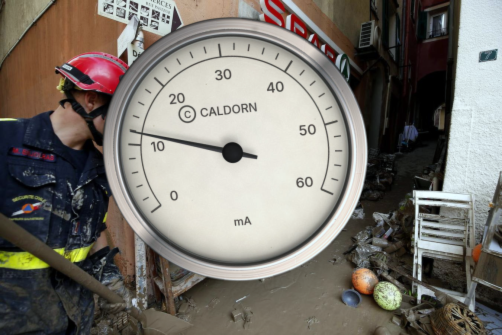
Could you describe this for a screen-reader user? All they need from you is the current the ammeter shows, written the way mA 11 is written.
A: mA 12
